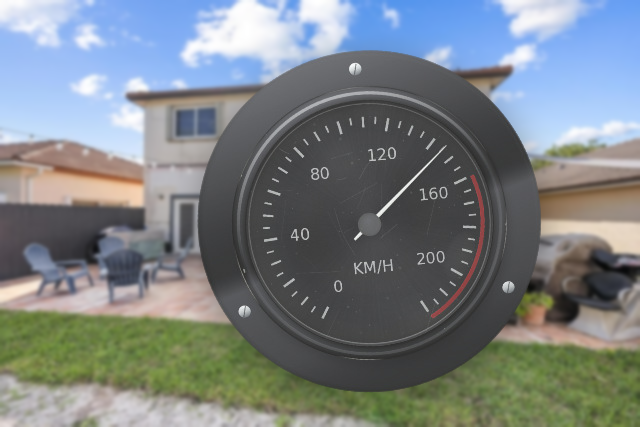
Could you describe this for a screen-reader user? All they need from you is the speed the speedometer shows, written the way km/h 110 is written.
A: km/h 145
